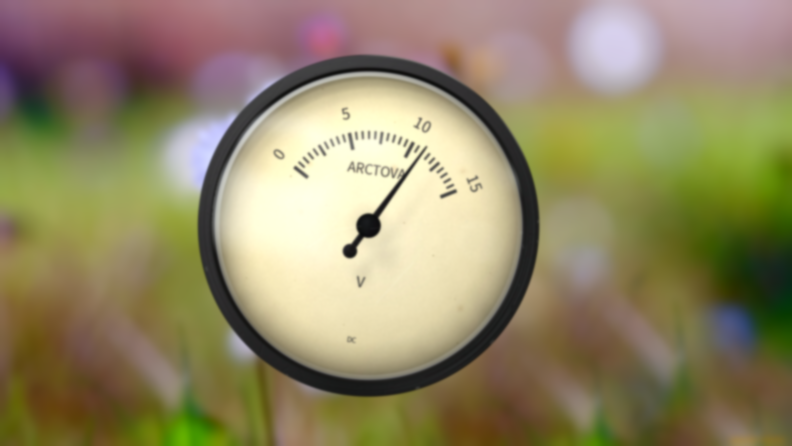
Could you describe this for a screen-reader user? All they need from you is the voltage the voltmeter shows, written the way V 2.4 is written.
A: V 11
